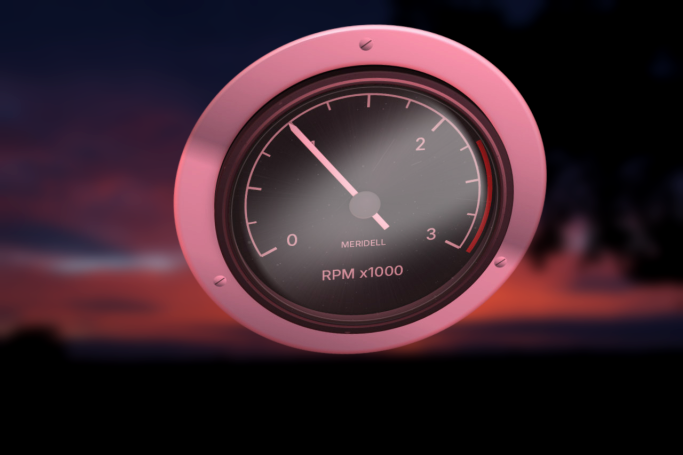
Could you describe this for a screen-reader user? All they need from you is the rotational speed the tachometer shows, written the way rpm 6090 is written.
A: rpm 1000
